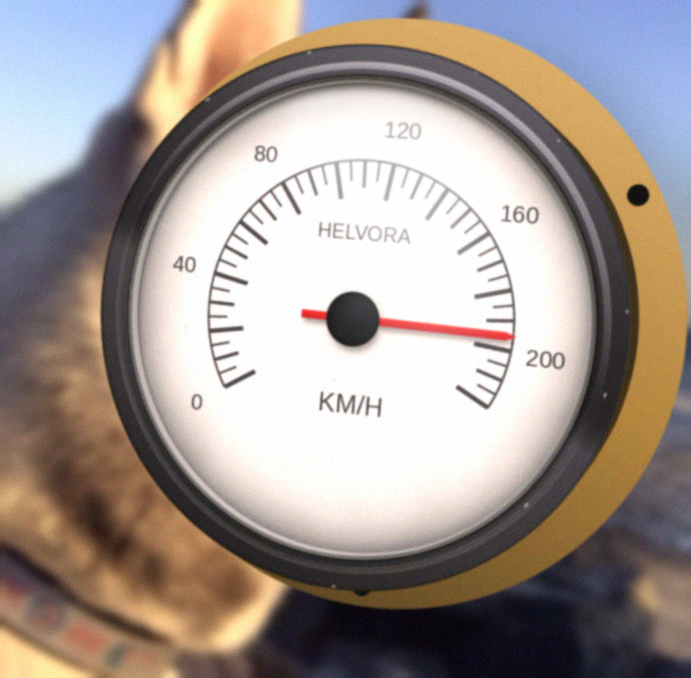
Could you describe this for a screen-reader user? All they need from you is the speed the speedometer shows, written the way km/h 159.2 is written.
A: km/h 195
